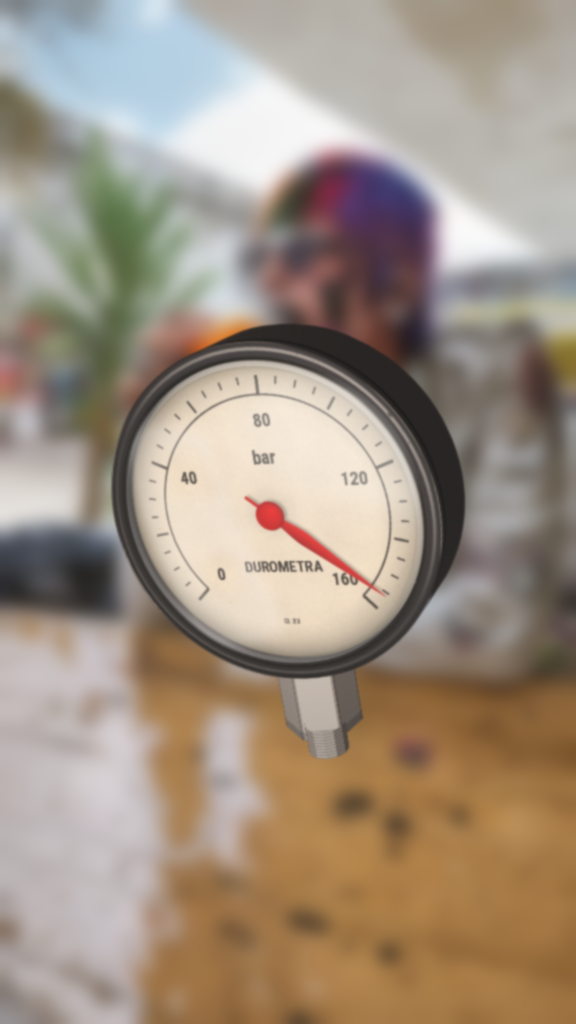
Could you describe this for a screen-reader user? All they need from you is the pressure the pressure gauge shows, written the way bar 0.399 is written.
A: bar 155
